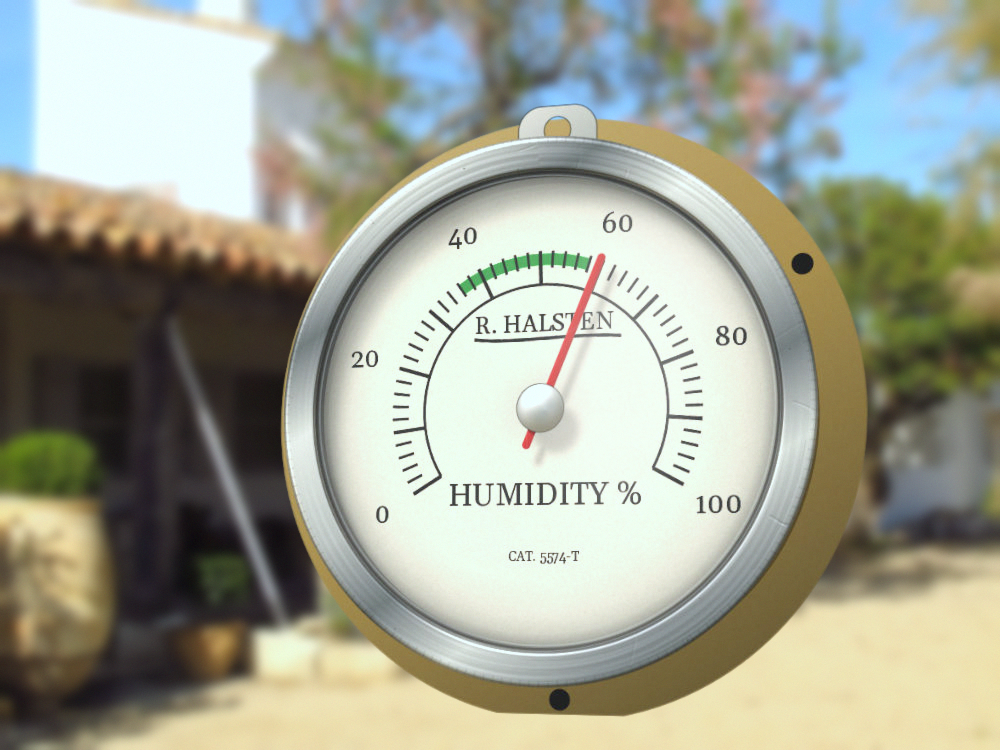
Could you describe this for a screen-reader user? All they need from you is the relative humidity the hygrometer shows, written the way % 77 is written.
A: % 60
